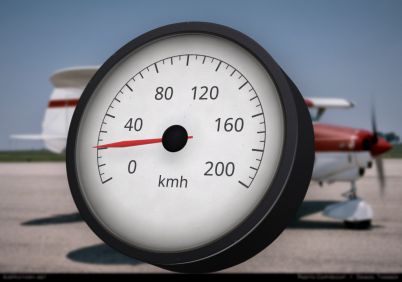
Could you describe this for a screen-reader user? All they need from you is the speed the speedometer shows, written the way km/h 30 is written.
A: km/h 20
